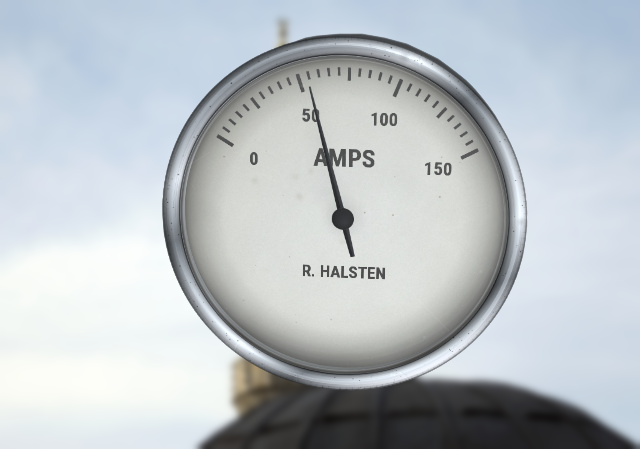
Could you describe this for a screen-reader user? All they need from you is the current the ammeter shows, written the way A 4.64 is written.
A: A 55
